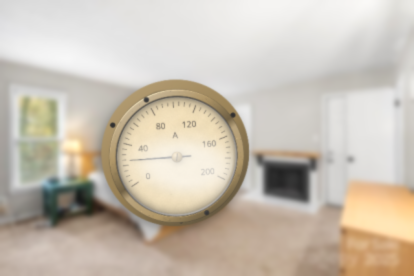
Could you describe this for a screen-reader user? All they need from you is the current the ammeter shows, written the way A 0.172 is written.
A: A 25
